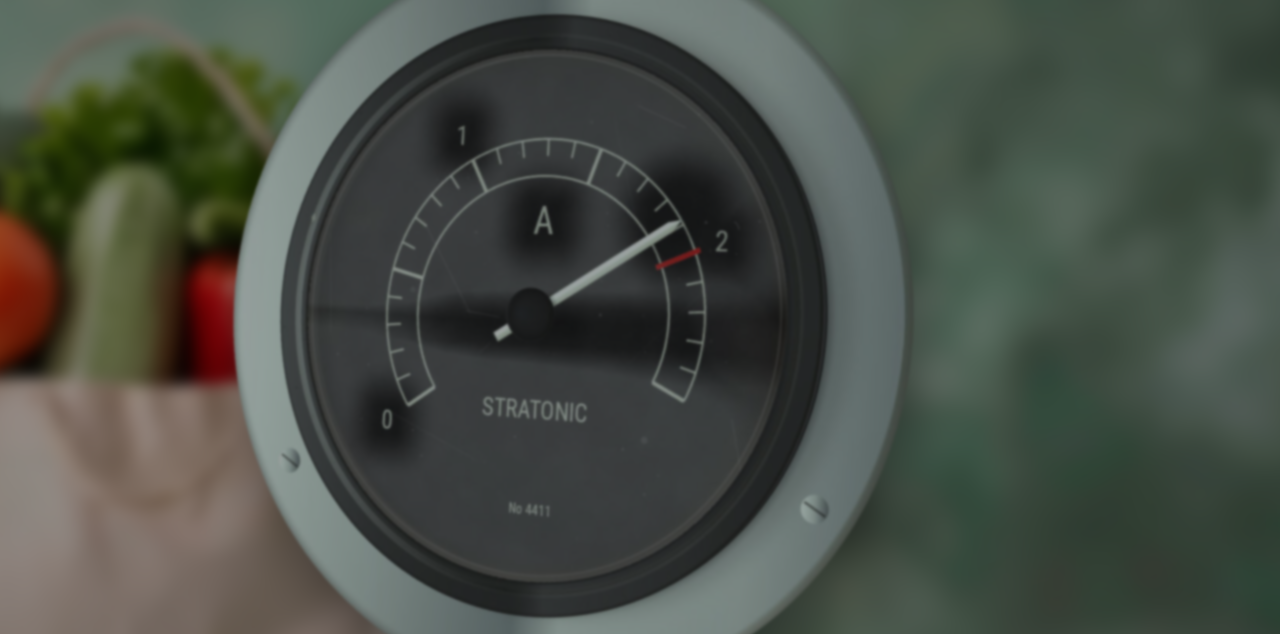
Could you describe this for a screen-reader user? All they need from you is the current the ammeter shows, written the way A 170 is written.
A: A 1.9
